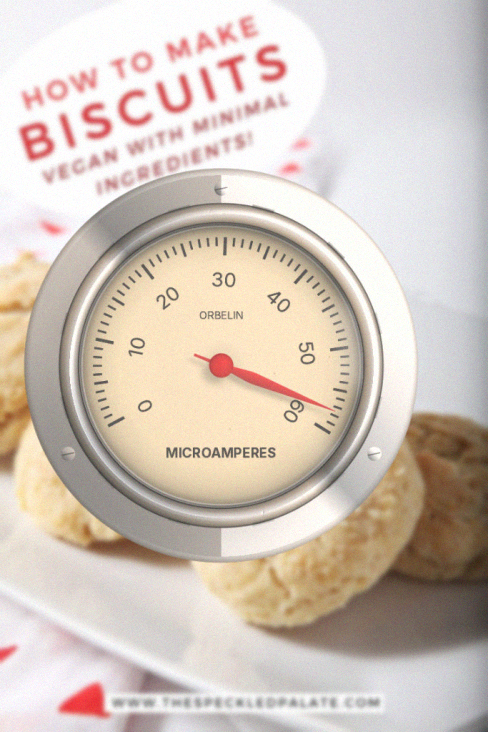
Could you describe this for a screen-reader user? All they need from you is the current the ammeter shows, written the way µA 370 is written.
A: µA 57.5
